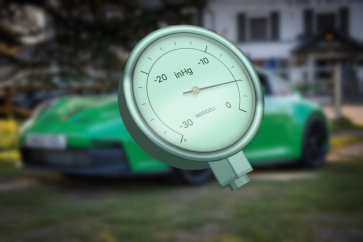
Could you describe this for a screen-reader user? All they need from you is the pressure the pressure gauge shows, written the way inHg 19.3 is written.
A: inHg -4
